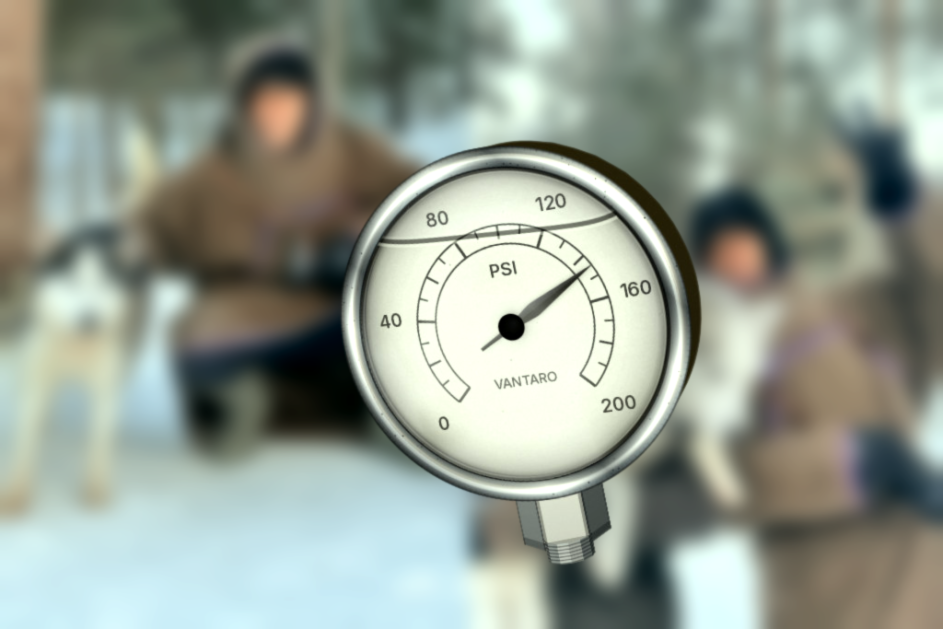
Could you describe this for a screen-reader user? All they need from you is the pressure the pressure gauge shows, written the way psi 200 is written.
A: psi 145
